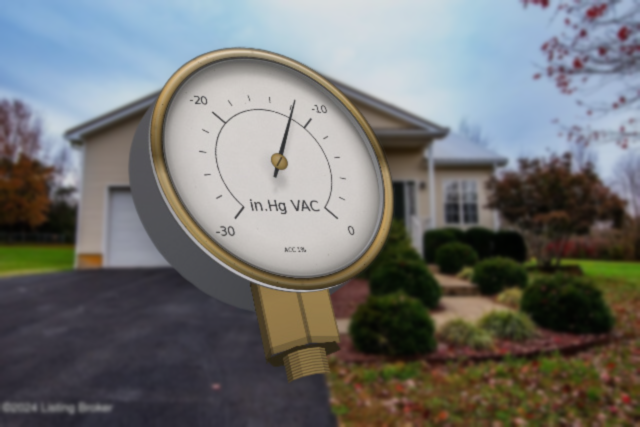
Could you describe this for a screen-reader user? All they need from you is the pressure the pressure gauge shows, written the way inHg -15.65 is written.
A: inHg -12
